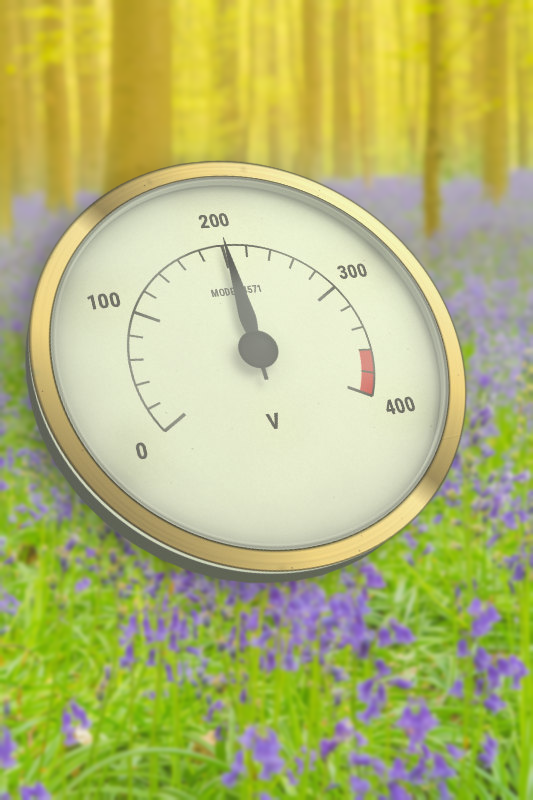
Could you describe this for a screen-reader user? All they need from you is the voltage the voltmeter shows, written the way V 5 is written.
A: V 200
